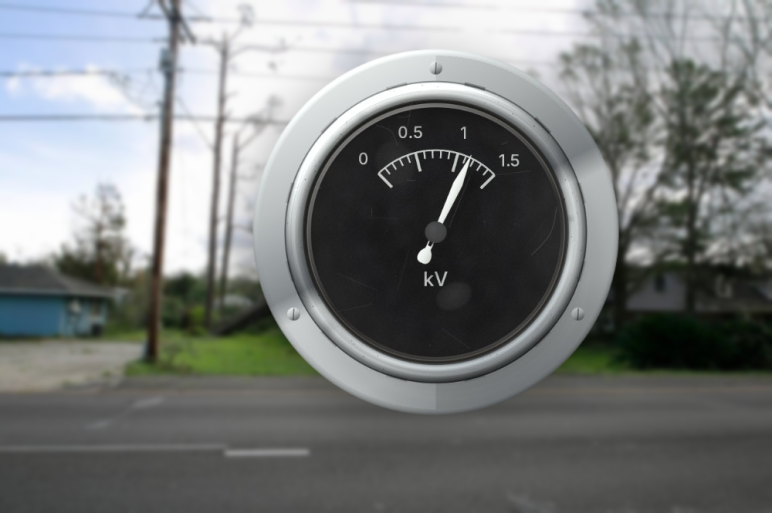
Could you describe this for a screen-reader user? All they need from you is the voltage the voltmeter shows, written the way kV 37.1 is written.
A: kV 1.15
